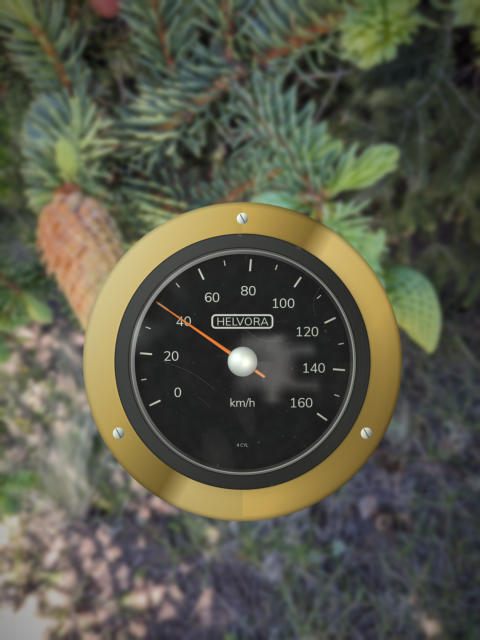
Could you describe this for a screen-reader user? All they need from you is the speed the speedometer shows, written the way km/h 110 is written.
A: km/h 40
